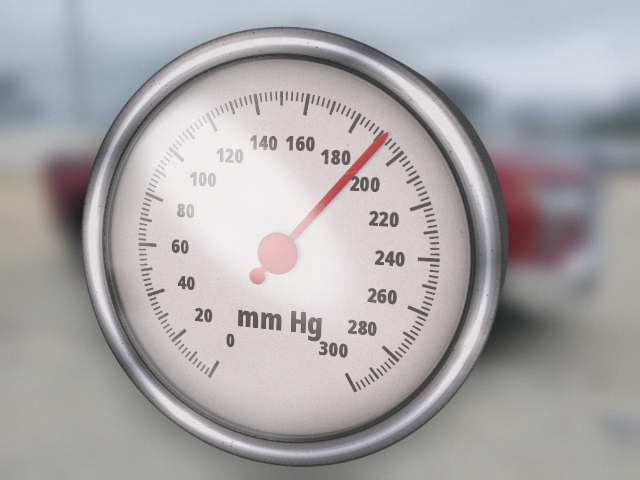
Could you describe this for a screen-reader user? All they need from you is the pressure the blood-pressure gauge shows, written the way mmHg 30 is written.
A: mmHg 192
